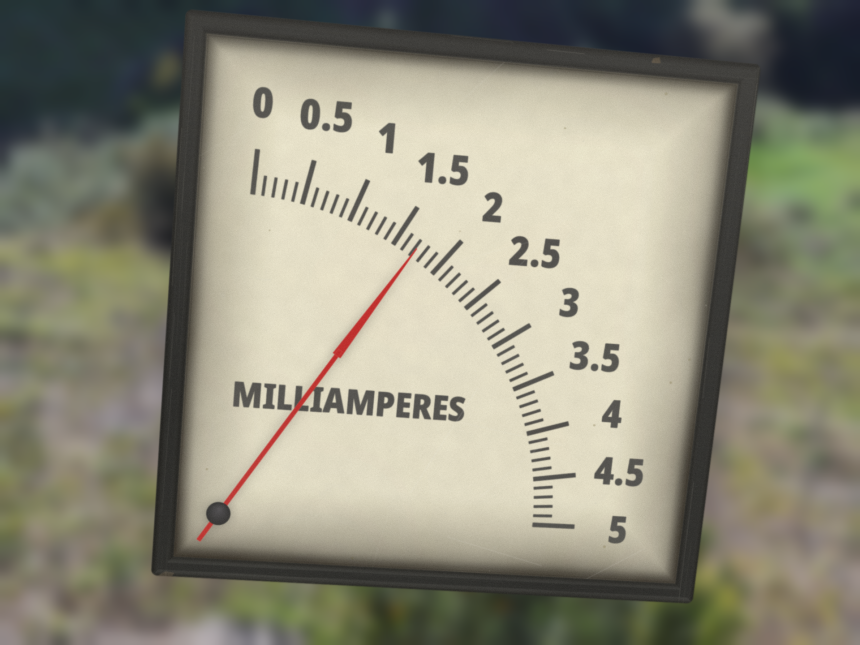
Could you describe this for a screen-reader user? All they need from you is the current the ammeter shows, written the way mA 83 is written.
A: mA 1.7
